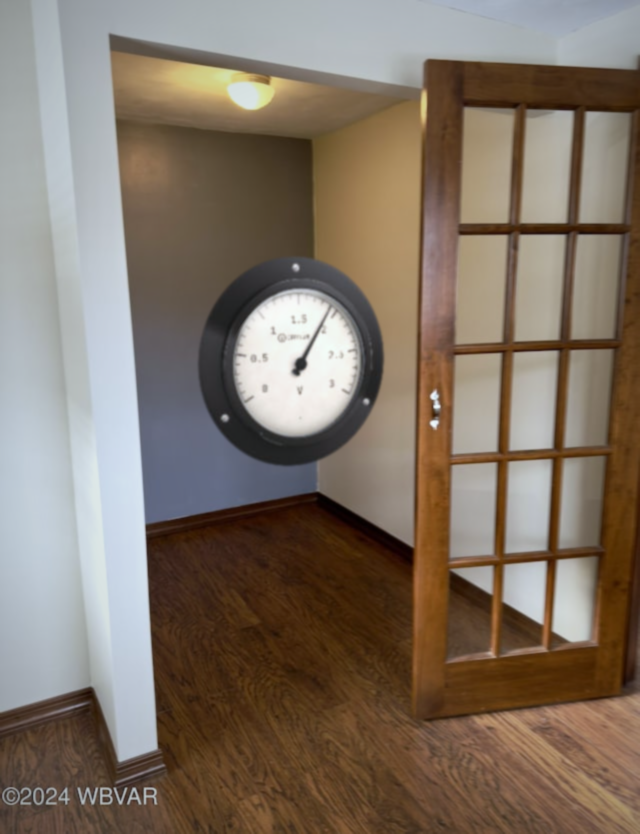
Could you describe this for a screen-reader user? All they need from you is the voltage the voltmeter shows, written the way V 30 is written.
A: V 1.9
